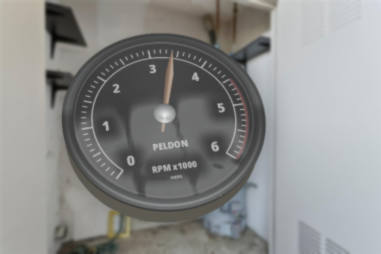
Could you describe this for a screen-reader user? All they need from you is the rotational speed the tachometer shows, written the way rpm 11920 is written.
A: rpm 3400
